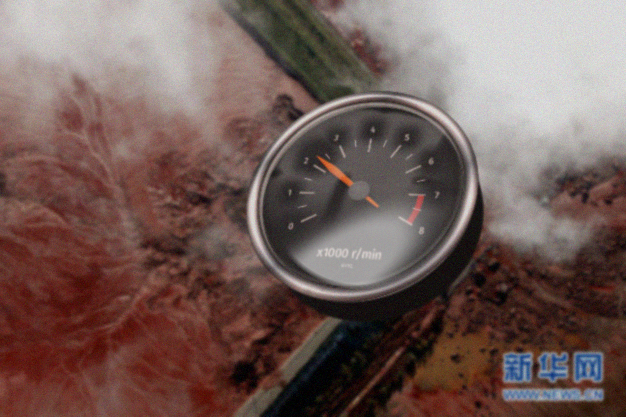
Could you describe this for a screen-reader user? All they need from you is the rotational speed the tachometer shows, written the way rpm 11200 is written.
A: rpm 2250
